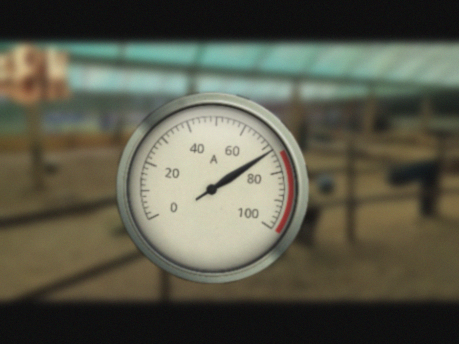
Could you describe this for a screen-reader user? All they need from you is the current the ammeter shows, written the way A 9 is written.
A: A 72
